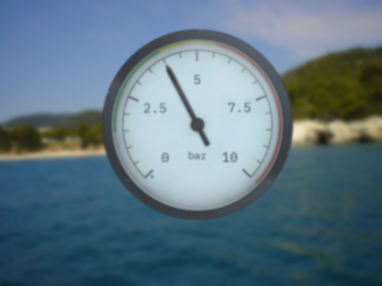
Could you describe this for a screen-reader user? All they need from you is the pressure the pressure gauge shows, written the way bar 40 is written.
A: bar 4
